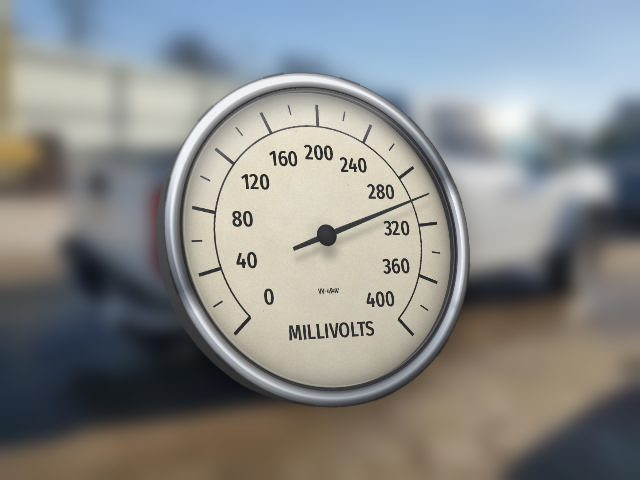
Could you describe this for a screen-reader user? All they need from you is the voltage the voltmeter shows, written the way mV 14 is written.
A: mV 300
